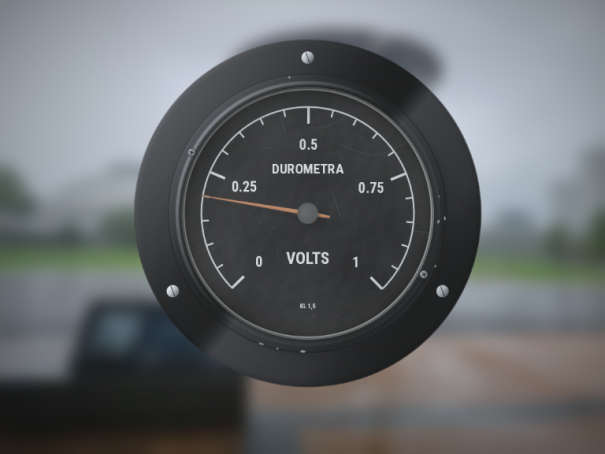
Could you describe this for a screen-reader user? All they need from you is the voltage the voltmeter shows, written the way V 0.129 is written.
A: V 0.2
